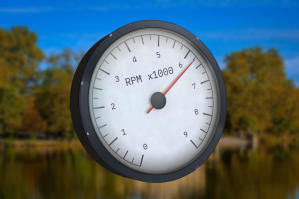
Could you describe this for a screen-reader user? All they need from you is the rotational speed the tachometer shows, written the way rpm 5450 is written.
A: rpm 6250
